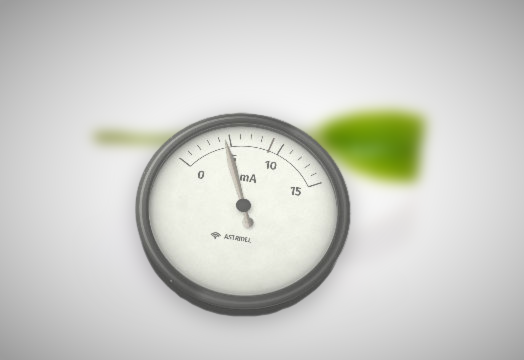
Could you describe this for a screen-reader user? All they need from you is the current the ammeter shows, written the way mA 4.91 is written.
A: mA 4.5
